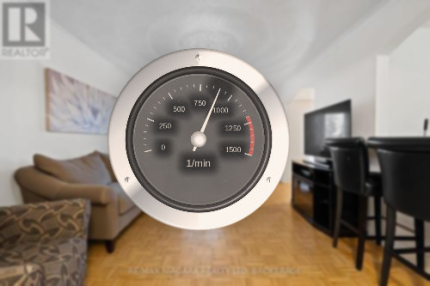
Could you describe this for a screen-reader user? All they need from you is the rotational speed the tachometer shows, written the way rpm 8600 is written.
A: rpm 900
